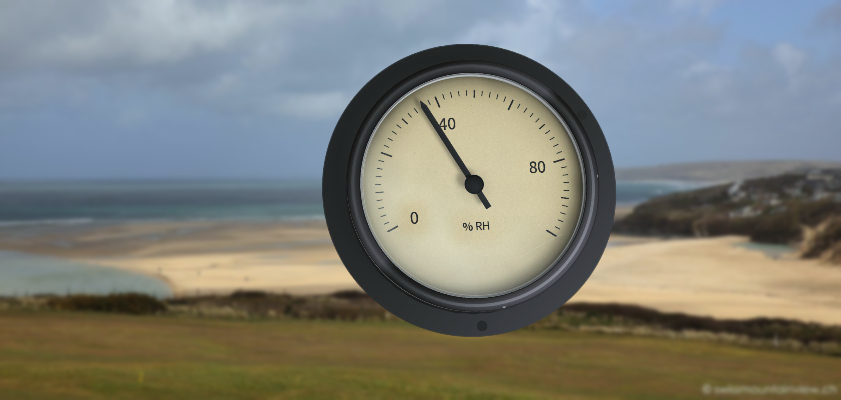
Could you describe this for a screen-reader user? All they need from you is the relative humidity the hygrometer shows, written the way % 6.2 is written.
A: % 36
